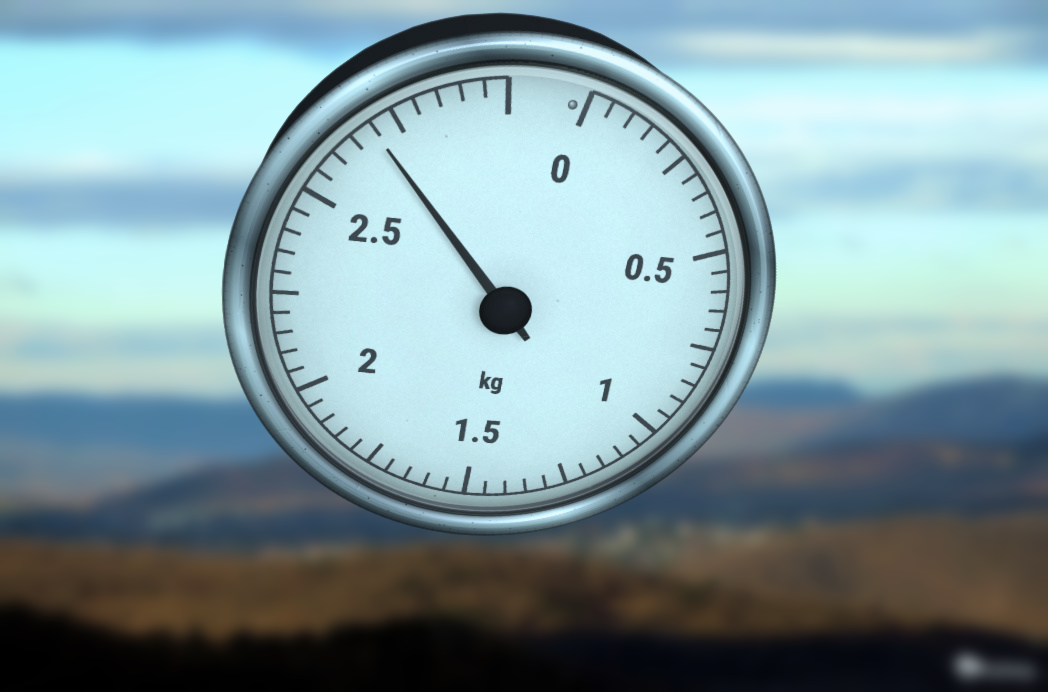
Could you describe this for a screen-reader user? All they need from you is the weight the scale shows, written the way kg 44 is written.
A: kg 2.7
